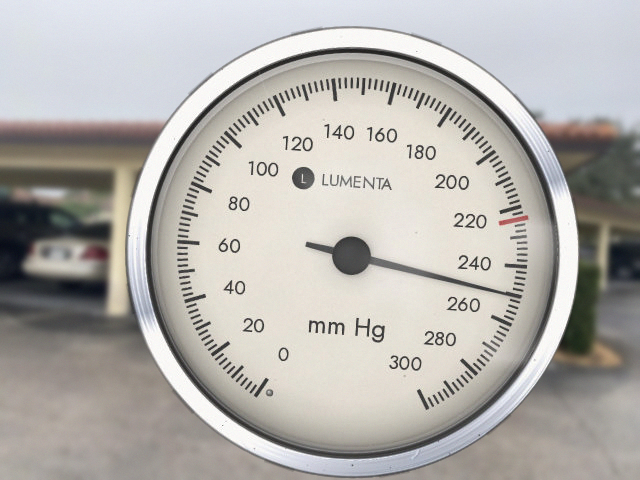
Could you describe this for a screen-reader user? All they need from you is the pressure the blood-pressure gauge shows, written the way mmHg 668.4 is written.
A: mmHg 250
